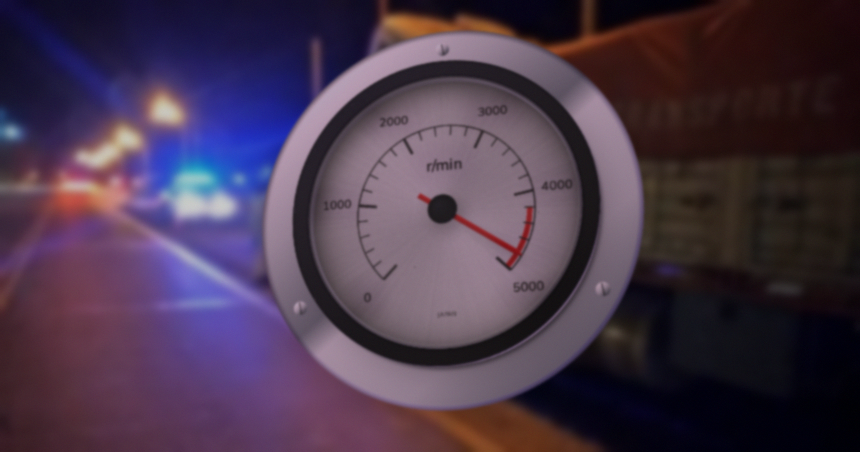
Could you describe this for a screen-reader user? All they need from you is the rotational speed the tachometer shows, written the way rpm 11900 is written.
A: rpm 4800
